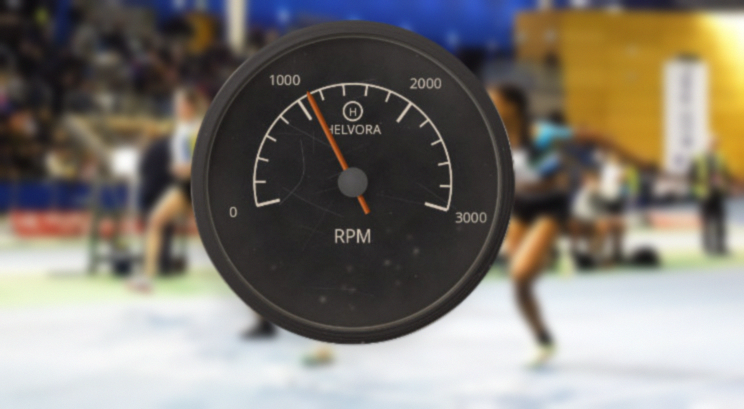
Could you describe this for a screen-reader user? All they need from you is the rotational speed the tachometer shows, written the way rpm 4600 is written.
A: rpm 1100
